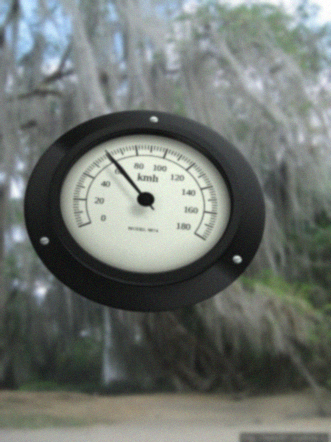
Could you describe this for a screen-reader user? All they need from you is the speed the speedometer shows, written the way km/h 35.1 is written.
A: km/h 60
